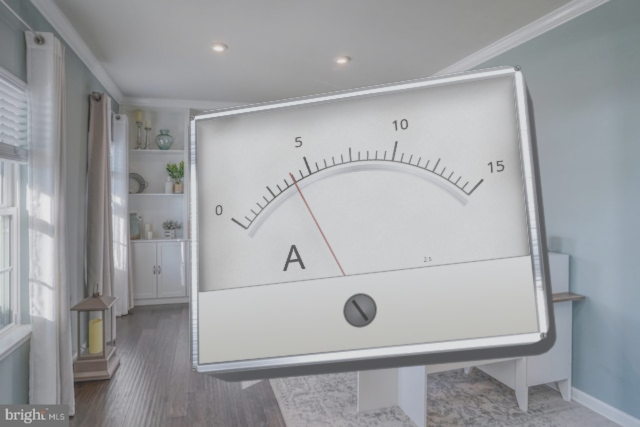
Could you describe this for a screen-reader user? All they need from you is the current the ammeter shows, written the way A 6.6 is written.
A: A 4
